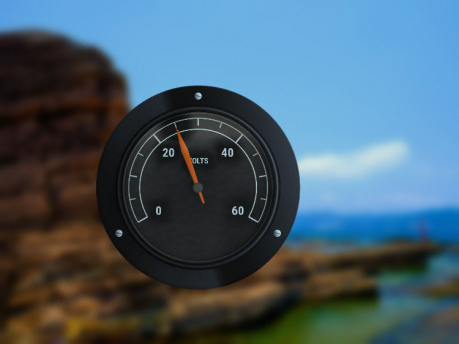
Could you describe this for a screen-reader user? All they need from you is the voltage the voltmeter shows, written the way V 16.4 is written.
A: V 25
